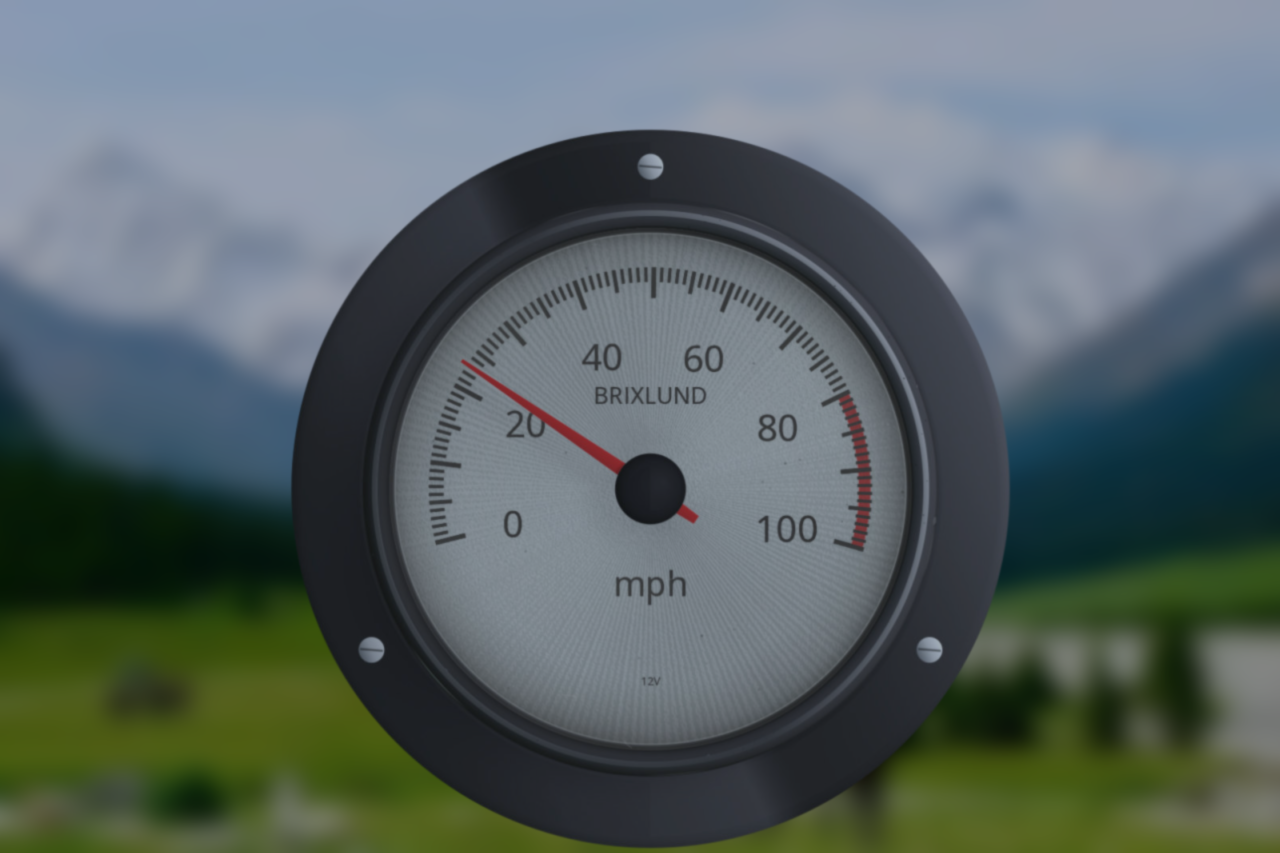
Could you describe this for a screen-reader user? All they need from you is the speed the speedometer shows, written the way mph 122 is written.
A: mph 23
